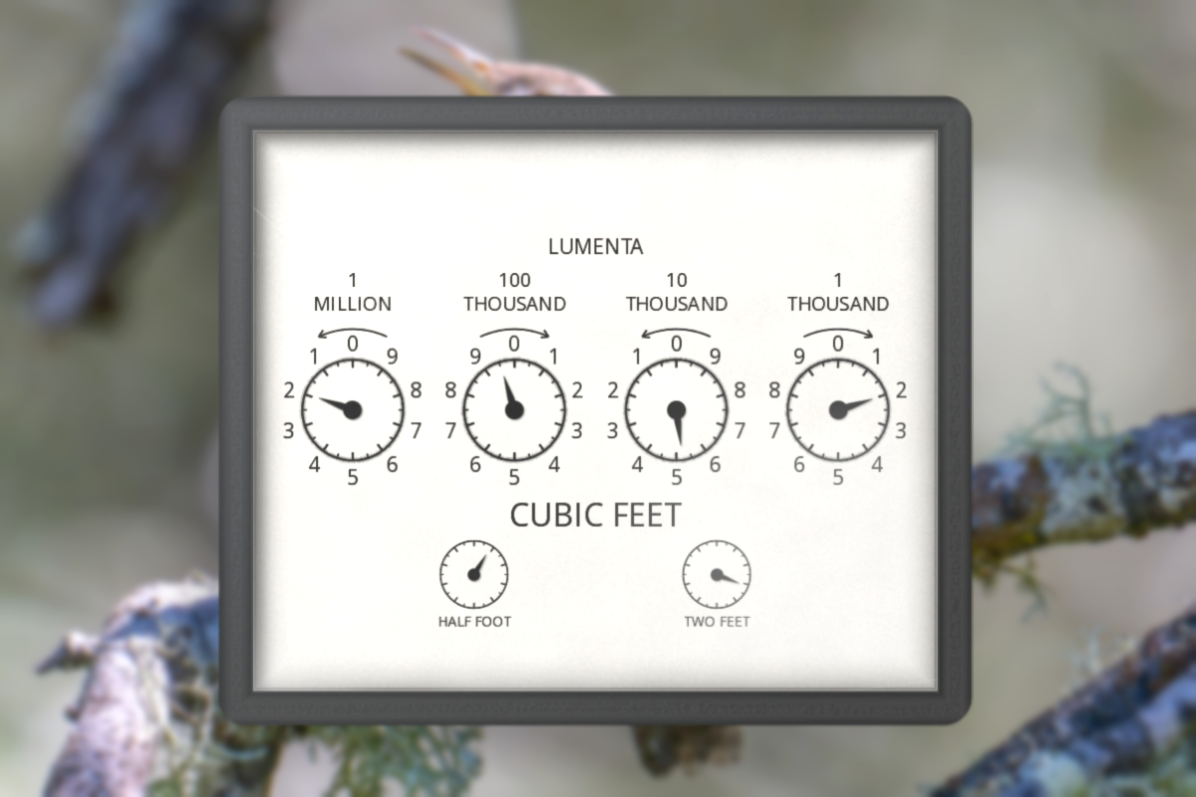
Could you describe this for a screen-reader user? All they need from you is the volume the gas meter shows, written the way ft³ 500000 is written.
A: ft³ 195200
